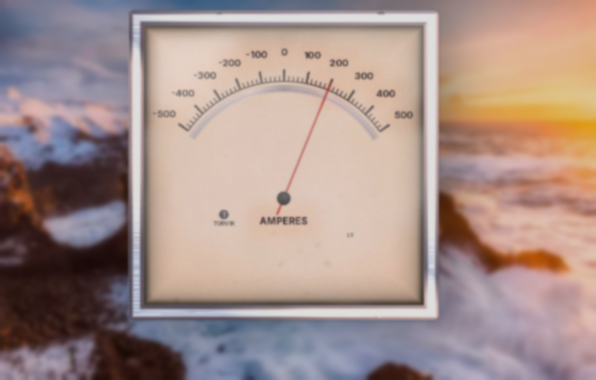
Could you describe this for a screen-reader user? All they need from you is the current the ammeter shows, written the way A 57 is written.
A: A 200
